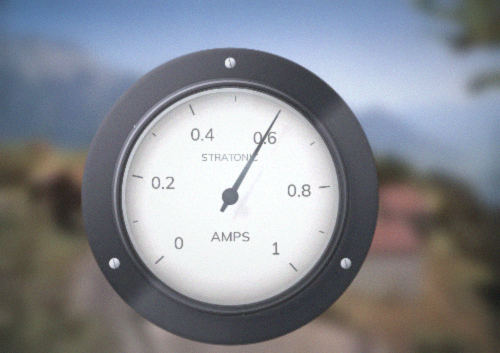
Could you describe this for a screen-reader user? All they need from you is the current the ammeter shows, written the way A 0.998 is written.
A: A 0.6
